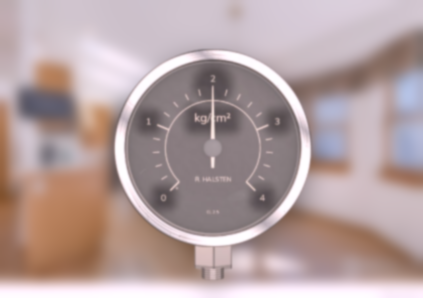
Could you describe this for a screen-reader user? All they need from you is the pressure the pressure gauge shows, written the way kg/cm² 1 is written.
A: kg/cm² 2
